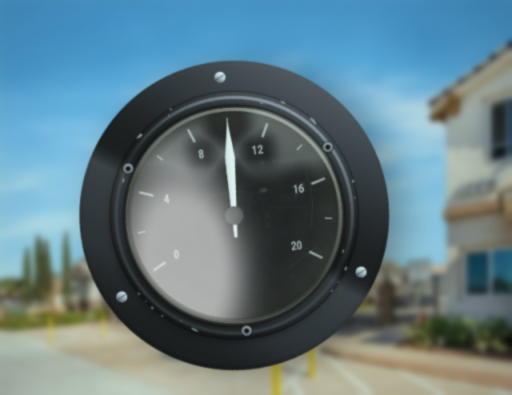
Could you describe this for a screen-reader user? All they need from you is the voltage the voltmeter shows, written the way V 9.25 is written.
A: V 10
